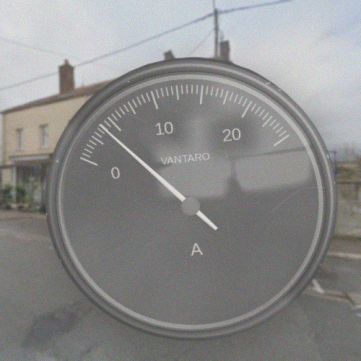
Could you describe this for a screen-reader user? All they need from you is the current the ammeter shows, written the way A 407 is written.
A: A 4
